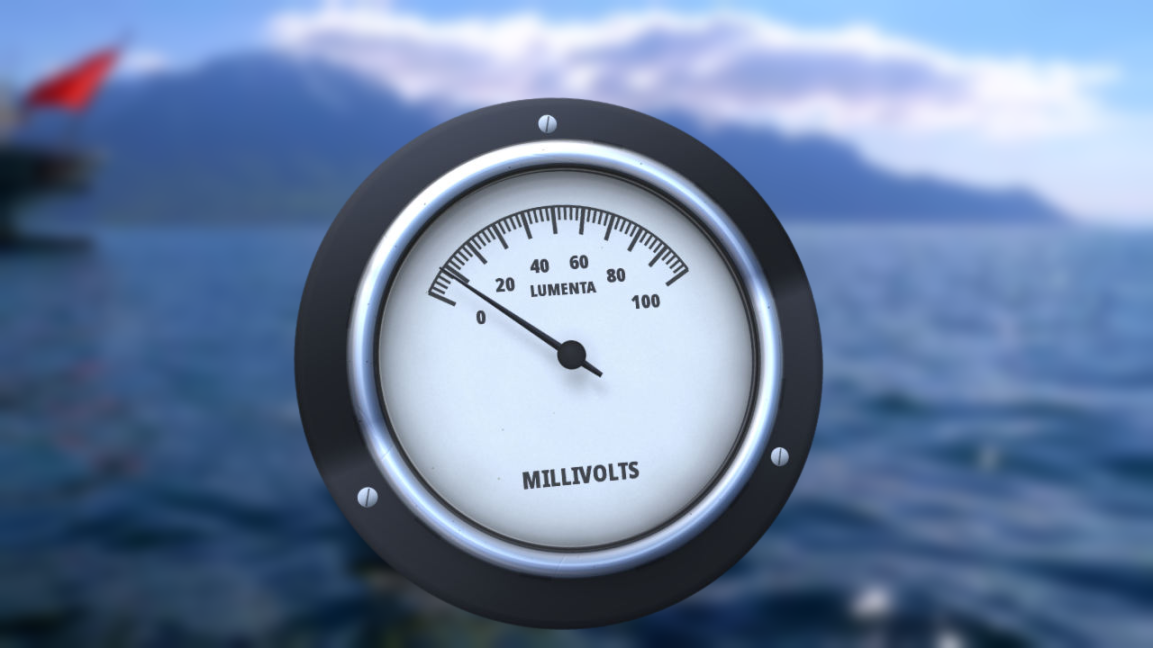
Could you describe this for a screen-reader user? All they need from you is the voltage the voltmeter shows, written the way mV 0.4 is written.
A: mV 8
